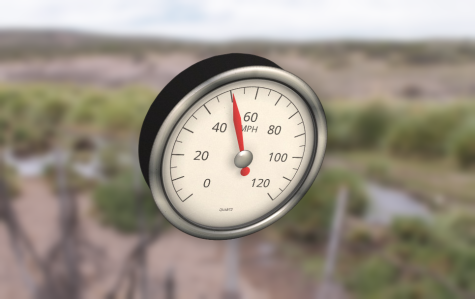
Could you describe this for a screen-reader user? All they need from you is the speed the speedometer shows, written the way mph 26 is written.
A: mph 50
